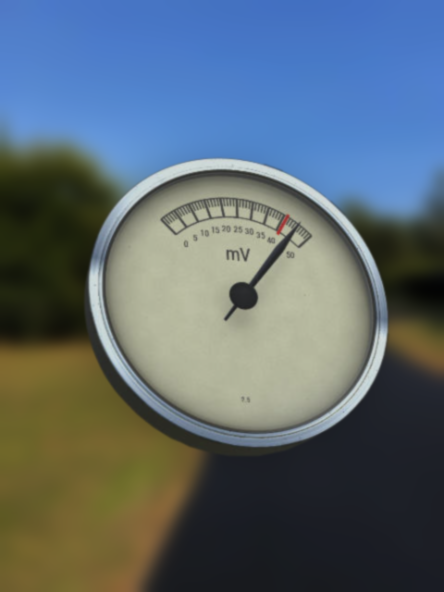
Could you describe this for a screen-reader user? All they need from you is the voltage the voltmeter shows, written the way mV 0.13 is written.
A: mV 45
